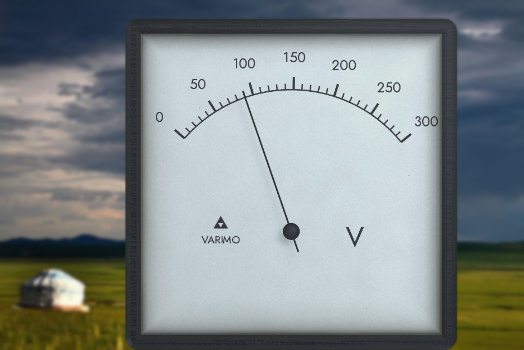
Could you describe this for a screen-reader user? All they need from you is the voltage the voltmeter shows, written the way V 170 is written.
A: V 90
